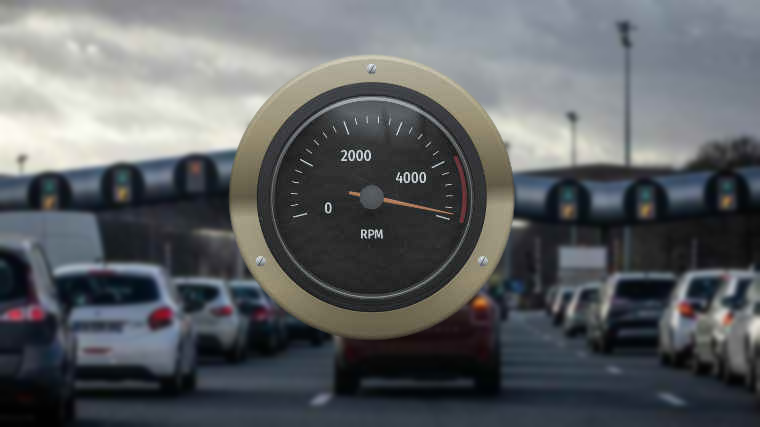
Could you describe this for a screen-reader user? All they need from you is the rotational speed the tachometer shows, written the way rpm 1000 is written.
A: rpm 4900
